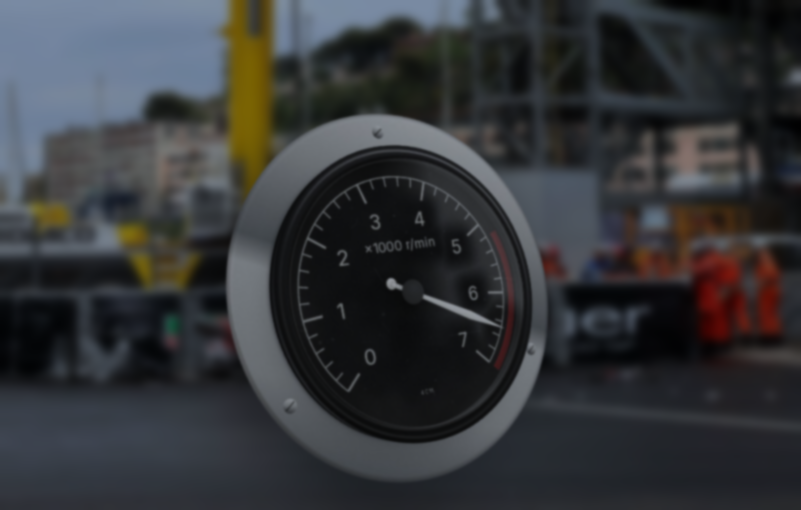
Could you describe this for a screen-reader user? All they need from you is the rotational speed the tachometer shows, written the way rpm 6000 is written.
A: rpm 6500
